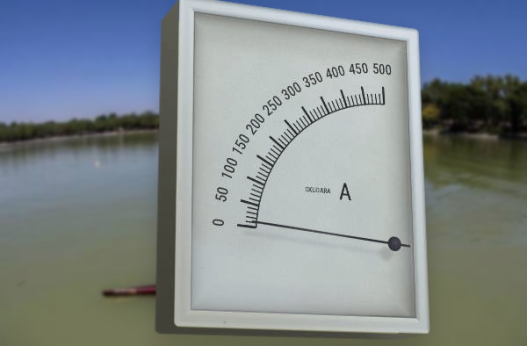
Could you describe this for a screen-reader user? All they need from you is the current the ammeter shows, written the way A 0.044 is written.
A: A 10
